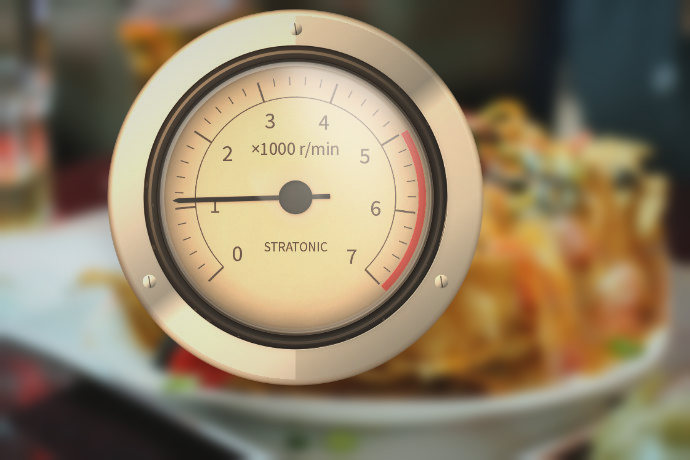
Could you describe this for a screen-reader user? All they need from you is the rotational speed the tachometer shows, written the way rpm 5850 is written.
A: rpm 1100
